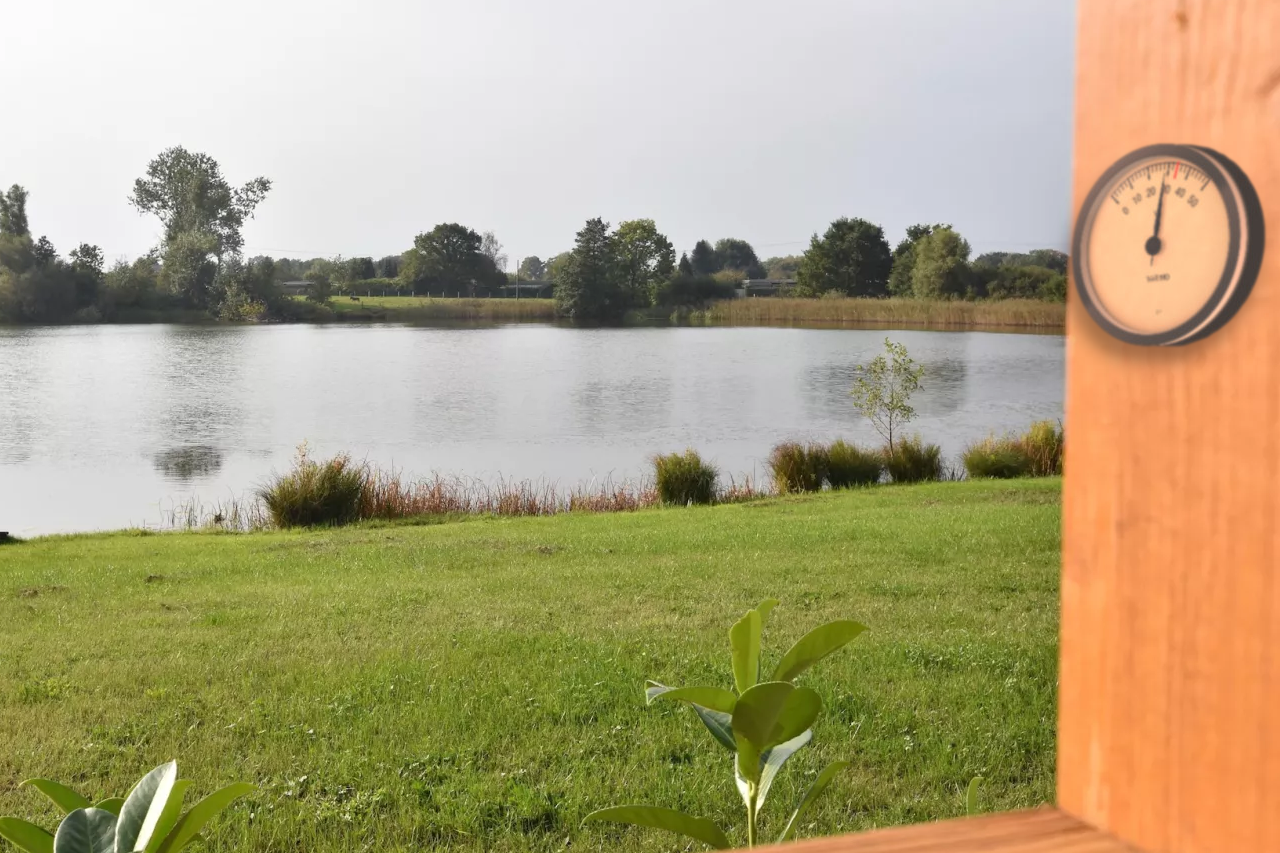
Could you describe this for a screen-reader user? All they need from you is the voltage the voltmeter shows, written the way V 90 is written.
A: V 30
